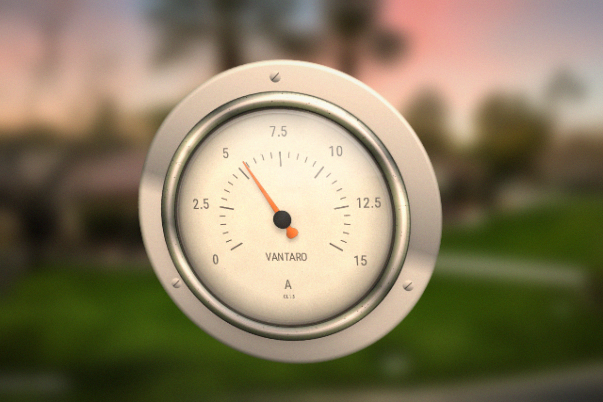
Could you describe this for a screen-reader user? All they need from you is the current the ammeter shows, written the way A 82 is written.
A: A 5.5
